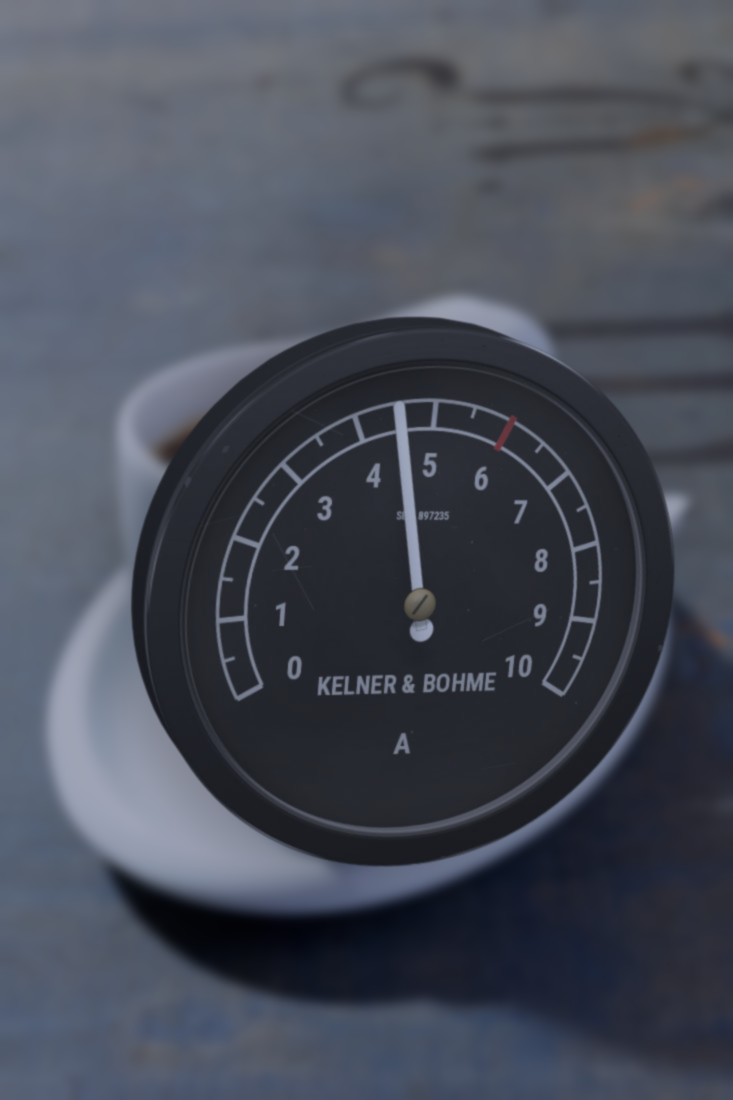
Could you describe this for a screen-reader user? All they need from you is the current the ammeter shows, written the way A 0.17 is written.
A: A 4.5
